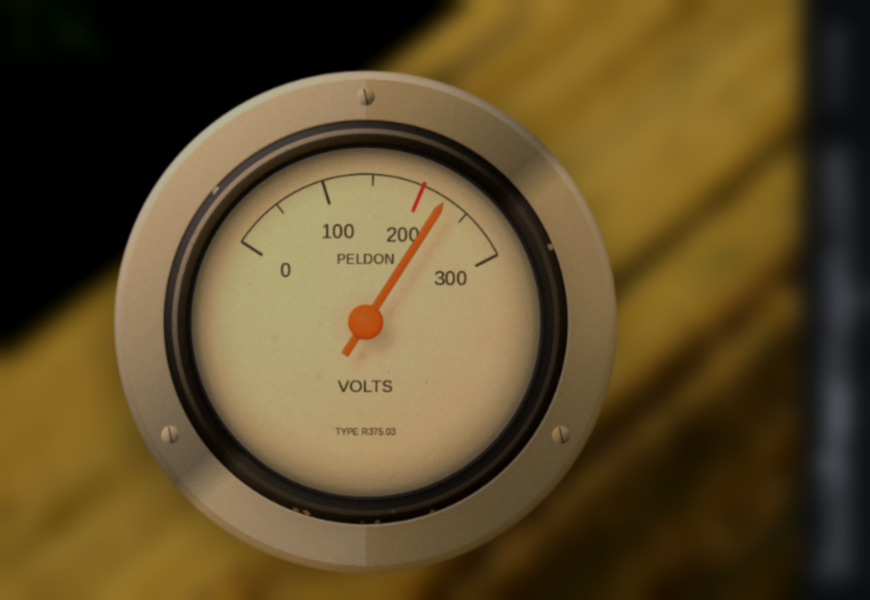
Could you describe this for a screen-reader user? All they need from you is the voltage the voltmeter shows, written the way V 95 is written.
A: V 225
